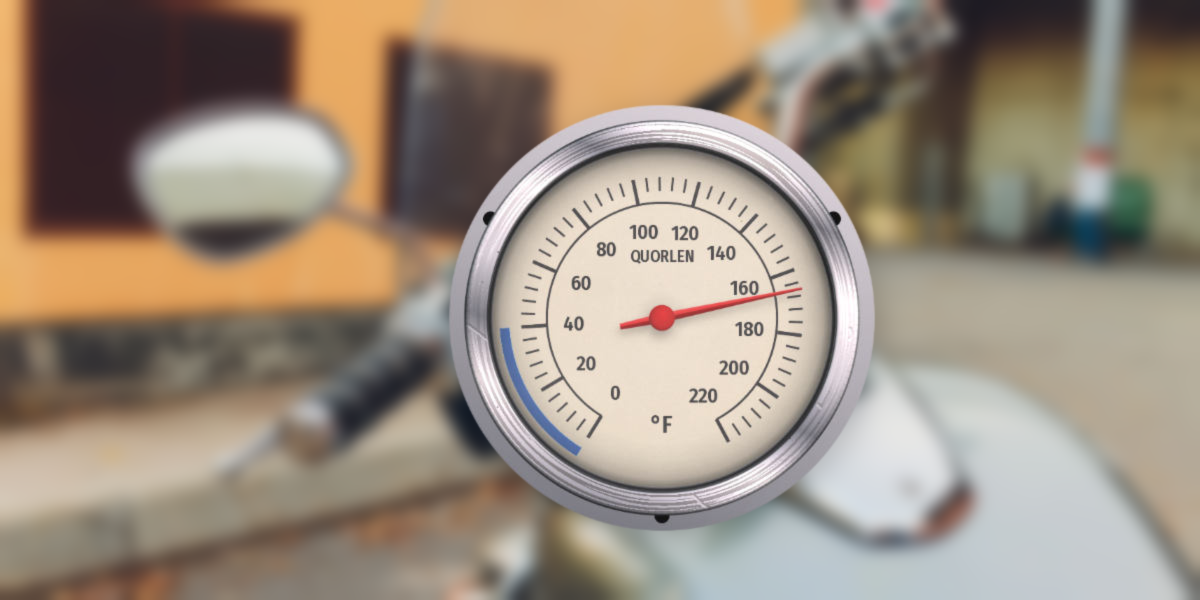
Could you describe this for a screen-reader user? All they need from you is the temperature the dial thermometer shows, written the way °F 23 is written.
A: °F 166
